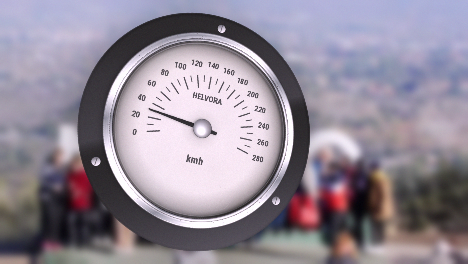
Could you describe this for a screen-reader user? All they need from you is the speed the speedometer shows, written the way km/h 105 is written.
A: km/h 30
